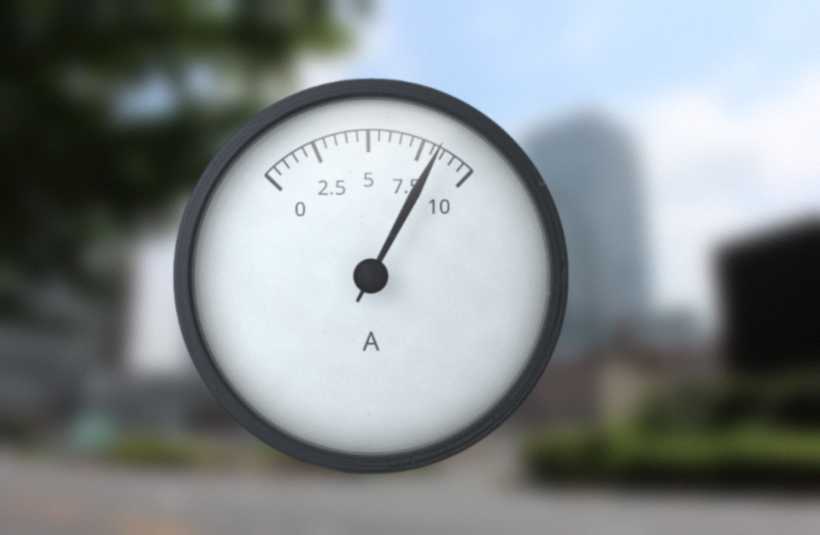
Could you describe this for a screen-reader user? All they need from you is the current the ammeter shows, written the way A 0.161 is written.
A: A 8.25
